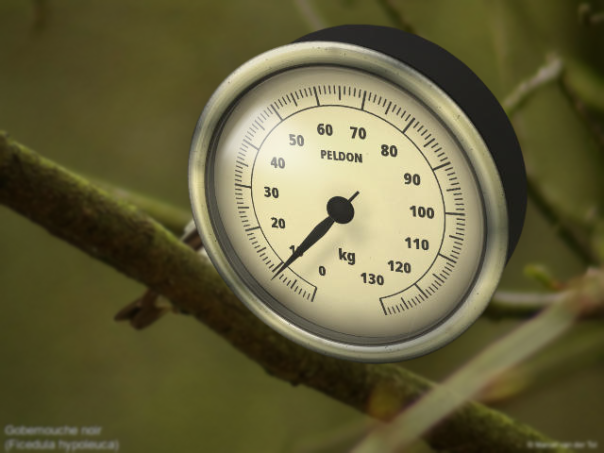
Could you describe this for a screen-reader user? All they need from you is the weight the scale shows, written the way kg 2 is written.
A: kg 9
